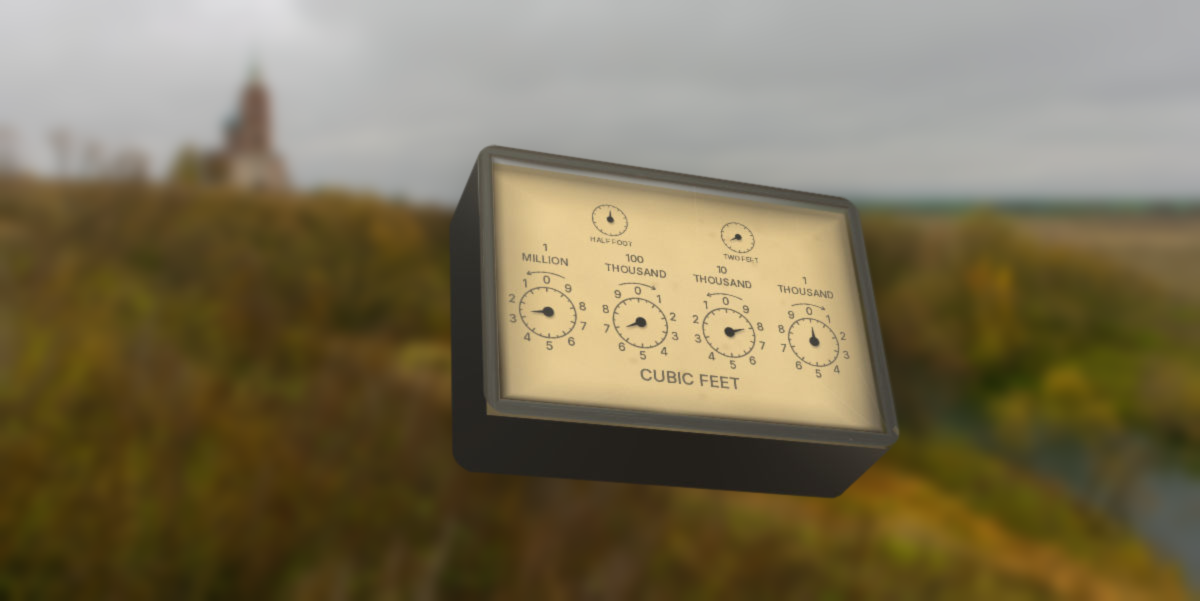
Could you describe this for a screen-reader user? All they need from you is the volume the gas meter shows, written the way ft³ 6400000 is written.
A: ft³ 268000
